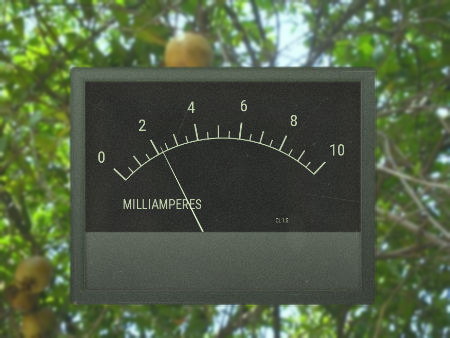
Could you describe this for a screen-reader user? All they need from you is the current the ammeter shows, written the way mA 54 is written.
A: mA 2.25
